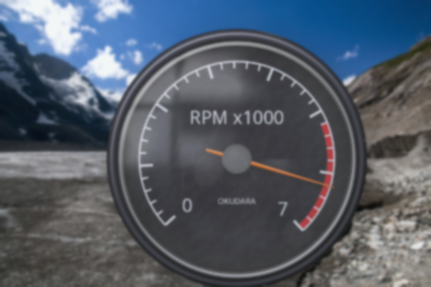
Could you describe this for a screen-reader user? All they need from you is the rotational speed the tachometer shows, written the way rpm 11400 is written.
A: rpm 6200
